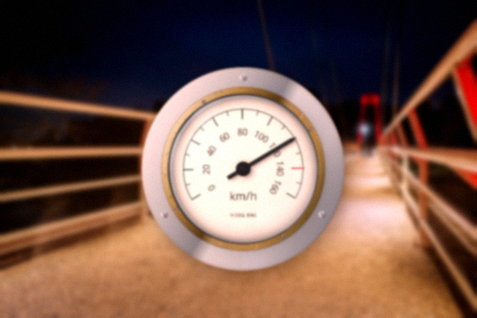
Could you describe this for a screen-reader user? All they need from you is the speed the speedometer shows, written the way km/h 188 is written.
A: km/h 120
